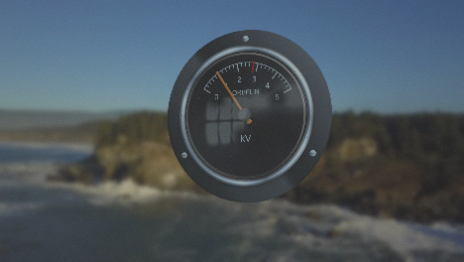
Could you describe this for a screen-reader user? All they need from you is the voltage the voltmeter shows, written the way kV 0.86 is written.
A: kV 1
